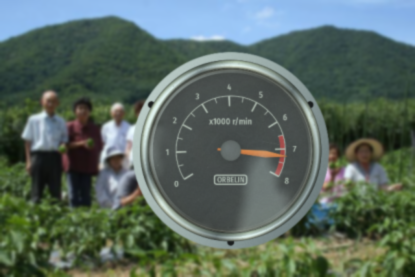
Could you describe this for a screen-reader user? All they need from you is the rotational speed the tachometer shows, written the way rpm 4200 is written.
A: rpm 7250
